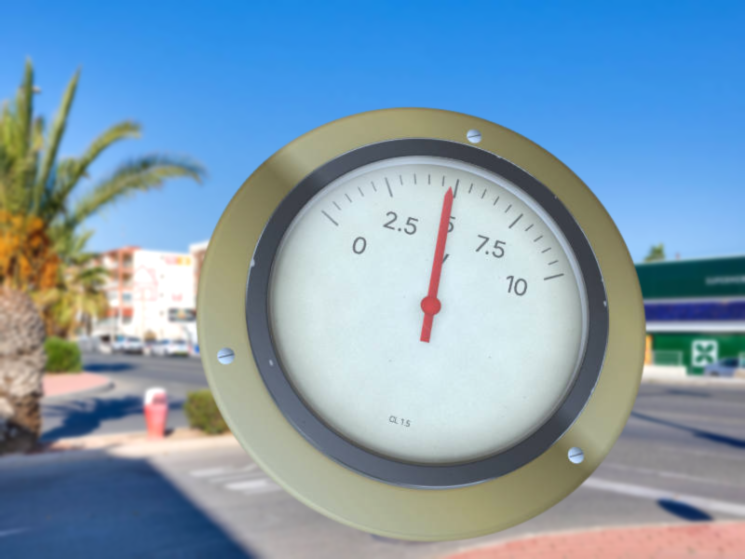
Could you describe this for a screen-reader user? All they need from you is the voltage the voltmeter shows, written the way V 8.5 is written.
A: V 4.75
